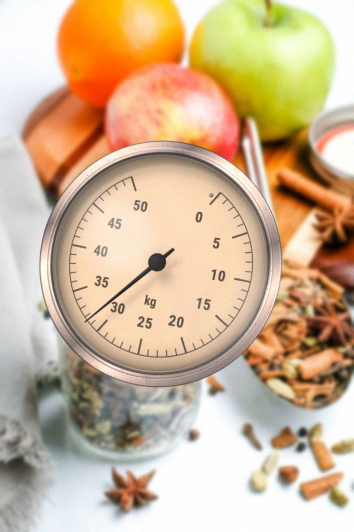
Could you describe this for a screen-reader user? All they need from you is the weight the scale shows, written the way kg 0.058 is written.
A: kg 31.5
